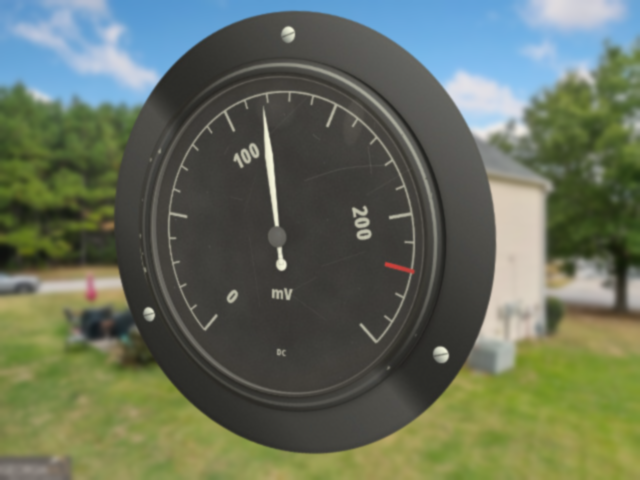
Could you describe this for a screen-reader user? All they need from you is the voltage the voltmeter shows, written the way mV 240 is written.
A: mV 120
